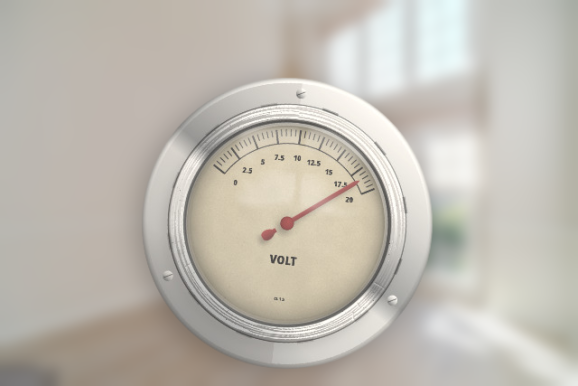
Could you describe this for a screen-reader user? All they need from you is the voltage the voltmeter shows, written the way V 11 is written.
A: V 18.5
